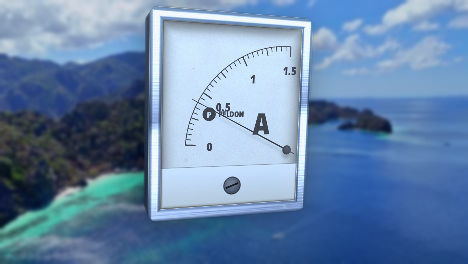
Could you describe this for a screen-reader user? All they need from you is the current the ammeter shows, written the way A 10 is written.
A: A 0.4
